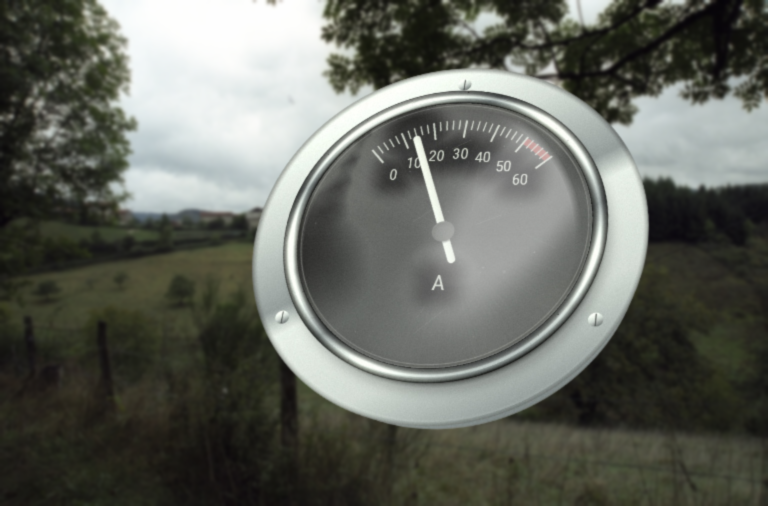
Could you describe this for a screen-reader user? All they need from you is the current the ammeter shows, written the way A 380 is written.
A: A 14
